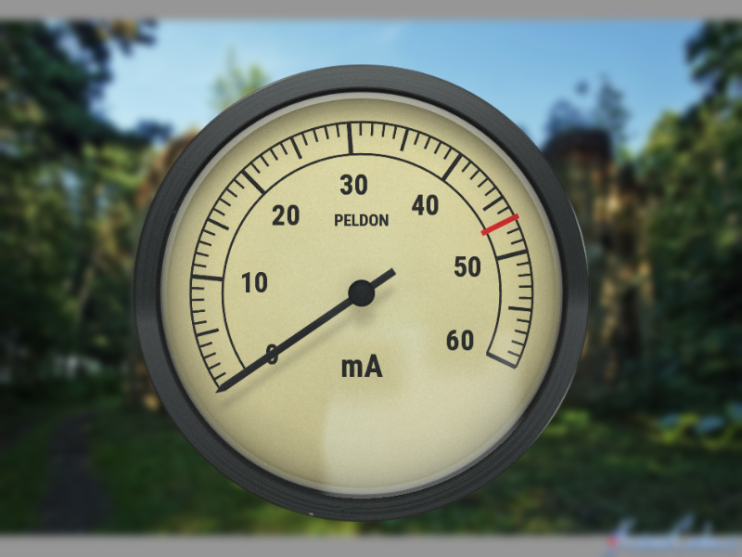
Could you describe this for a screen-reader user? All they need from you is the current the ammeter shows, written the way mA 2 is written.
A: mA 0
